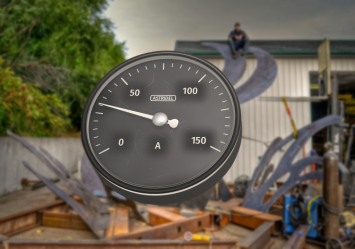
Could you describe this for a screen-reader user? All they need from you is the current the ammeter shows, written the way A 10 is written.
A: A 30
